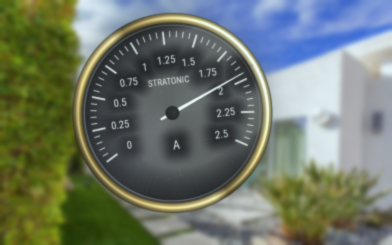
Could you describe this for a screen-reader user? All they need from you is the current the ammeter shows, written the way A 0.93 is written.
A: A 1.95
